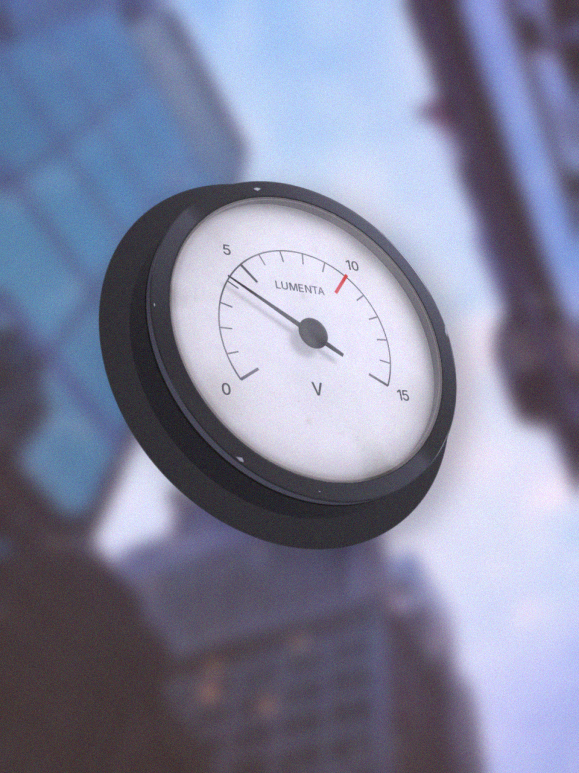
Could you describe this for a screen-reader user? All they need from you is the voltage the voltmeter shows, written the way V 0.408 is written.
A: V 4
